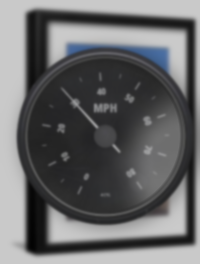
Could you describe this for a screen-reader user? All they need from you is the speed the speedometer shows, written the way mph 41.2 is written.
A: mph 30
